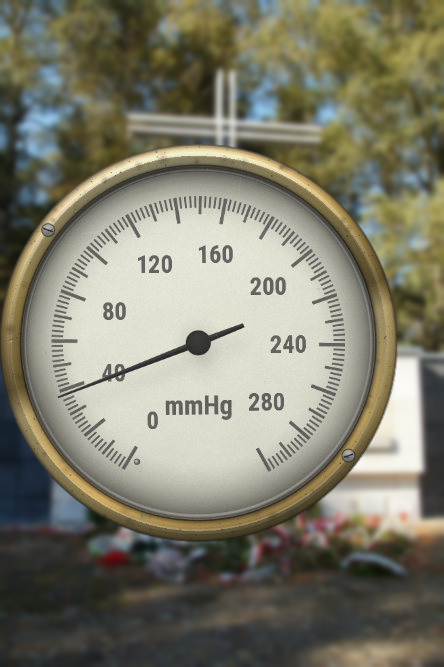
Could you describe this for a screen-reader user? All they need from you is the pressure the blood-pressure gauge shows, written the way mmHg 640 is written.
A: mmHg 38
